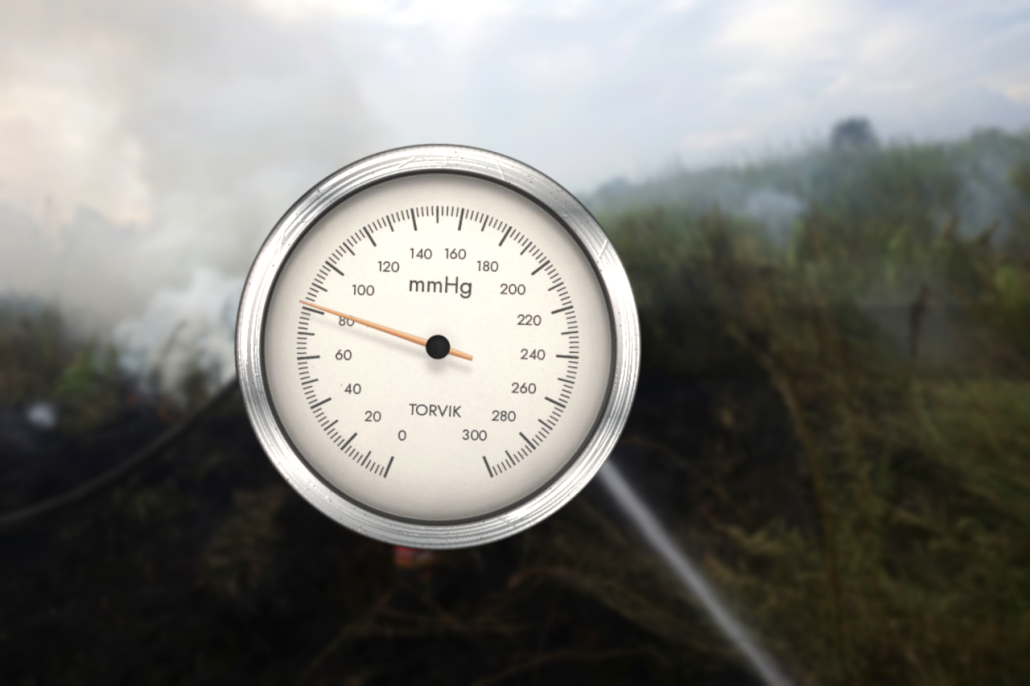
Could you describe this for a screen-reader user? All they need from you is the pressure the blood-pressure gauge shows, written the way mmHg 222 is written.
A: mmHg 82
